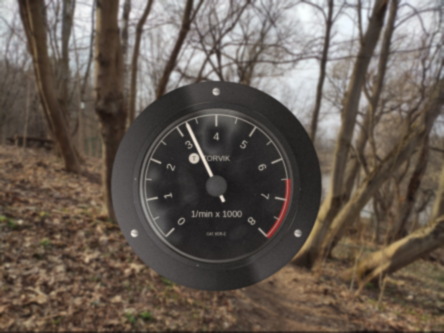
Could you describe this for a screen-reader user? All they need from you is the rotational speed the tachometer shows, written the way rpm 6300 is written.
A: rpm 3250
